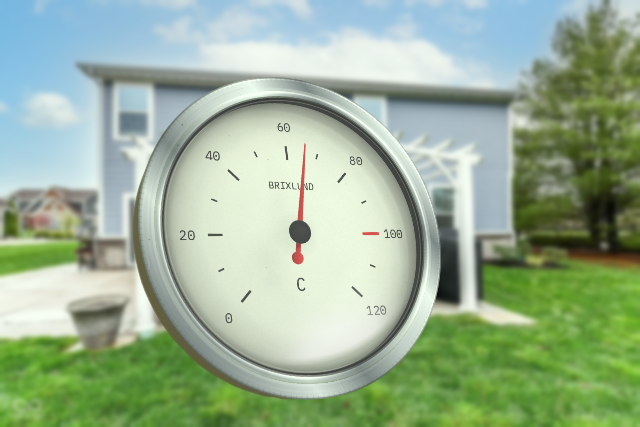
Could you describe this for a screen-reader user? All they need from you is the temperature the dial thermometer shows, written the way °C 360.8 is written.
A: °C 65
